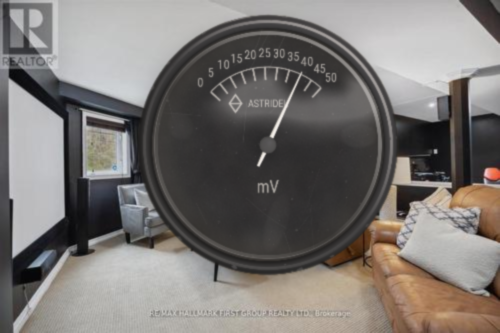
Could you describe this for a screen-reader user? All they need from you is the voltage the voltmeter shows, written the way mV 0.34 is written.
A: mV 40
